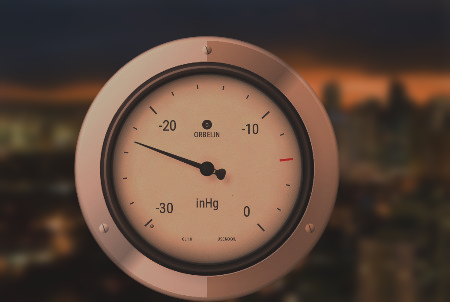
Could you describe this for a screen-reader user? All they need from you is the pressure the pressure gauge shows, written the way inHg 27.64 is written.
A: inHg -23
